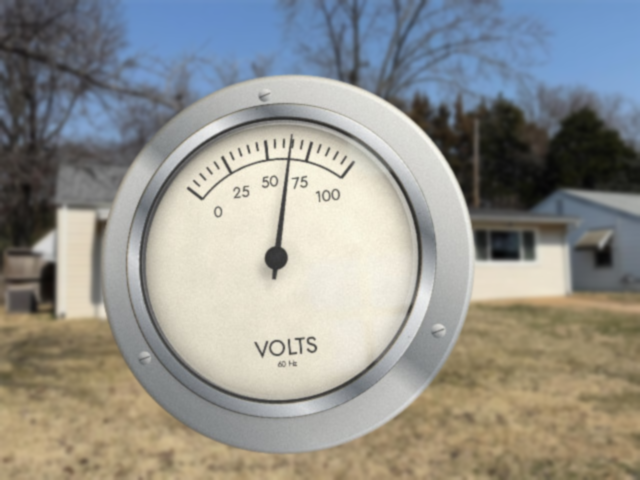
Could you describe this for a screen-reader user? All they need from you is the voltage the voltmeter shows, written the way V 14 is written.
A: V 65
